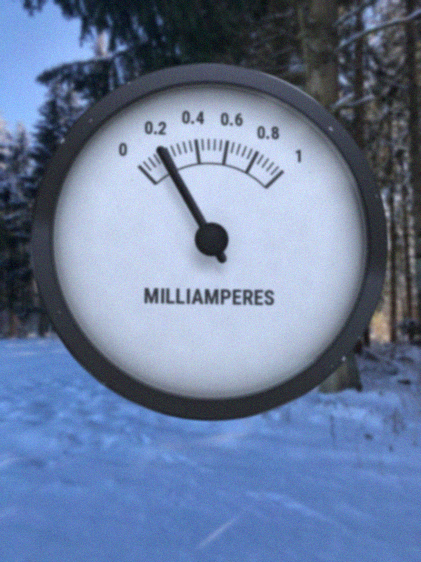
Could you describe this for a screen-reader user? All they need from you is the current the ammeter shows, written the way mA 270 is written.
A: mA 0.16
